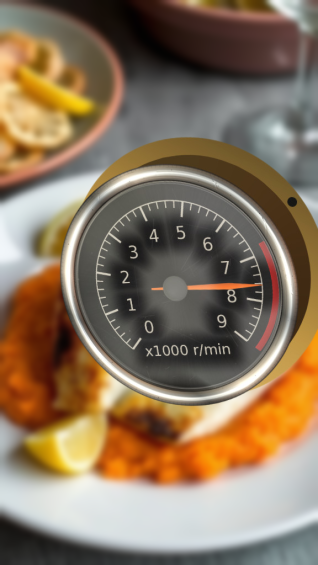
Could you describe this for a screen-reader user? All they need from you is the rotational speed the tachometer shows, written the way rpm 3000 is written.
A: rpm 7600
